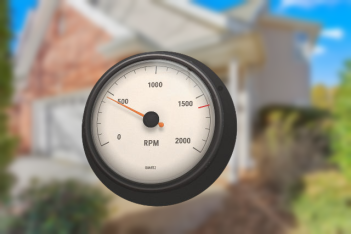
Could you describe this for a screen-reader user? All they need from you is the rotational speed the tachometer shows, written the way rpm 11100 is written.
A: rpm 450
